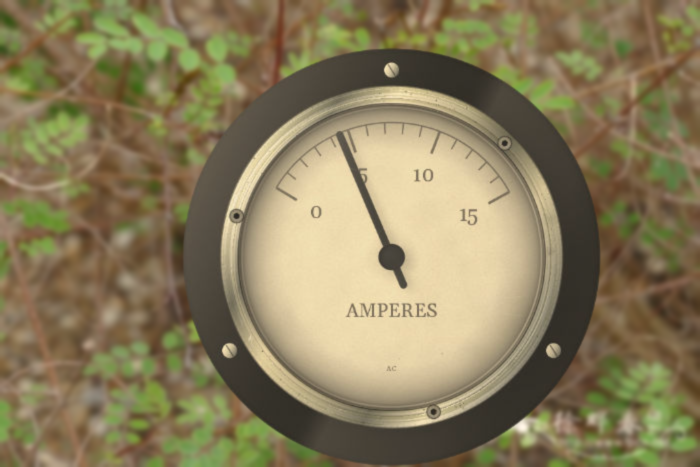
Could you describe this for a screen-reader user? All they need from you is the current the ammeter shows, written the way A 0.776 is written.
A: A 4.5
